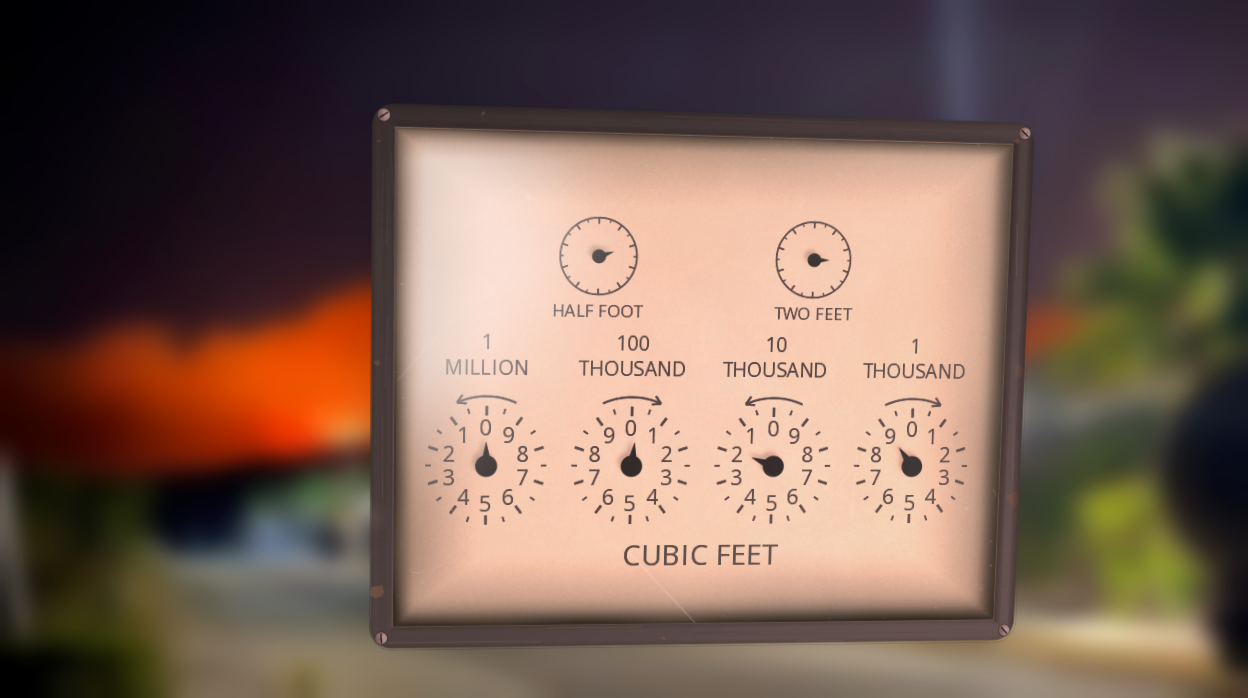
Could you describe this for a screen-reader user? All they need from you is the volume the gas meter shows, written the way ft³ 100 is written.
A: ft³ 1900
